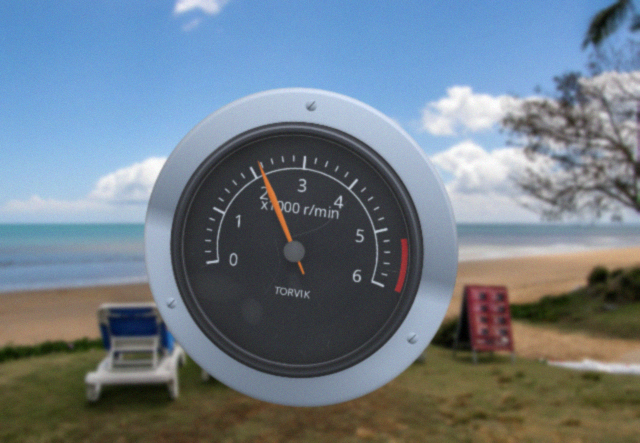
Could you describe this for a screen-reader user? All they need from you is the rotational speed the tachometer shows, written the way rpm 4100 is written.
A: rpm 2200
